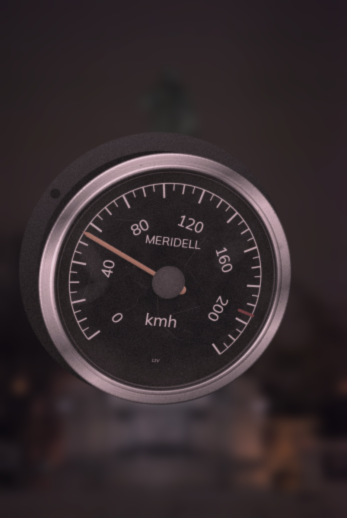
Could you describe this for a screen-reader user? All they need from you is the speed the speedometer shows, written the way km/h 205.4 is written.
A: km/h 55
